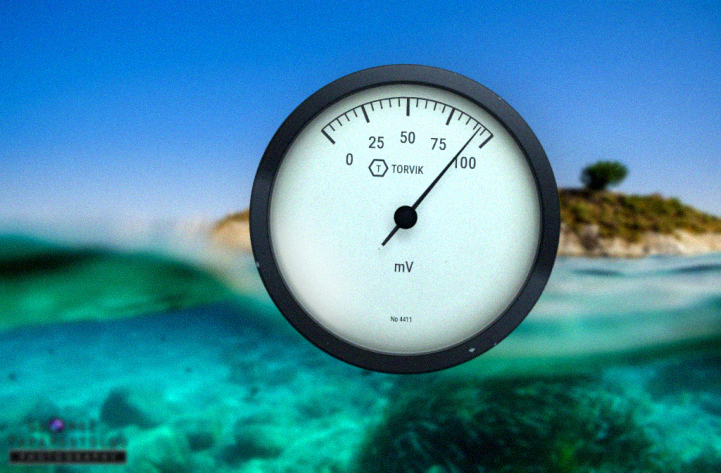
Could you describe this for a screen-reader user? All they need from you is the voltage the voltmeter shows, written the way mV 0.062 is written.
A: mV 92.5
